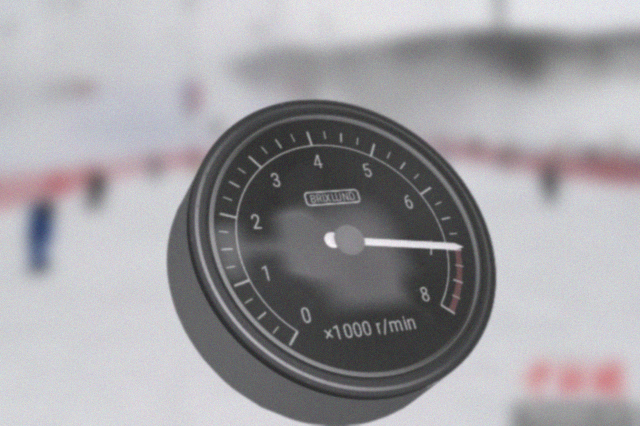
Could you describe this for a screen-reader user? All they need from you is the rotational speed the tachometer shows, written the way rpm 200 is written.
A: rpm 7000
